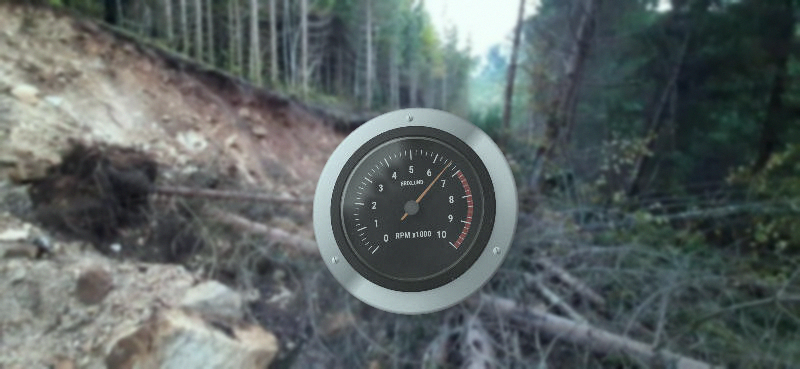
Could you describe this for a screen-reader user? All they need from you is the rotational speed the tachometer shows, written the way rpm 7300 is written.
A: rpm 6600
